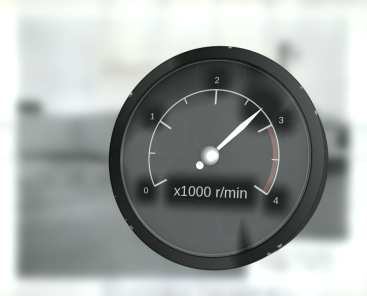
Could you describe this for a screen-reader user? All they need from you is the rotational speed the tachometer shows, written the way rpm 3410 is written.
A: rpm 2750
